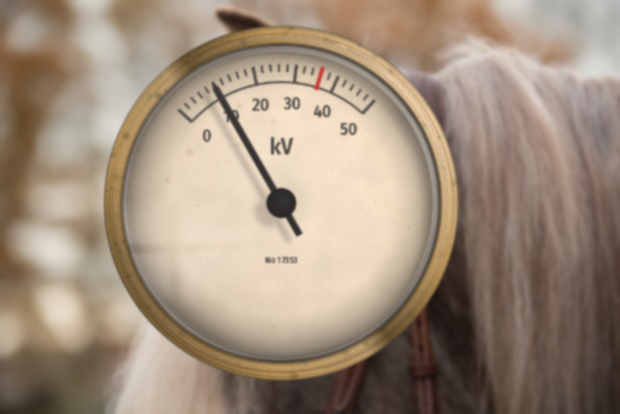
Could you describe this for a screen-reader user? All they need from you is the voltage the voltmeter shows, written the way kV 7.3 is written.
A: kV 10
